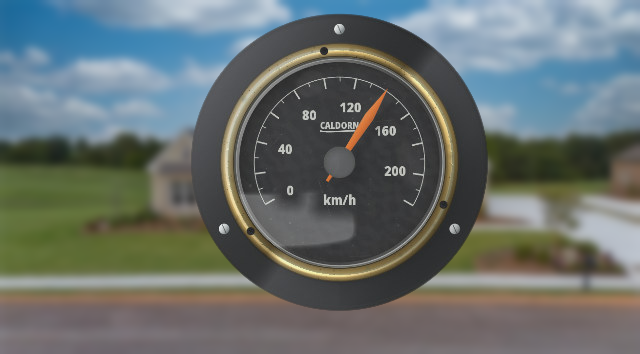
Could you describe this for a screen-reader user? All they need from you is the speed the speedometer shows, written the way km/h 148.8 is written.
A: km/h 140
